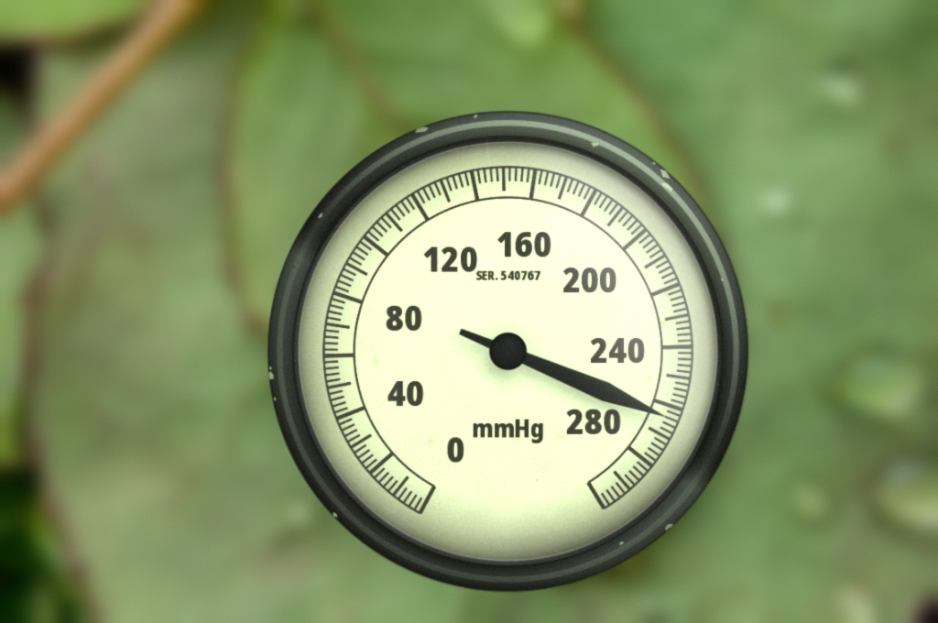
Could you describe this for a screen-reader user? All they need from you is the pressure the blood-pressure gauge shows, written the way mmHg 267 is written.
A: mmHg 264
